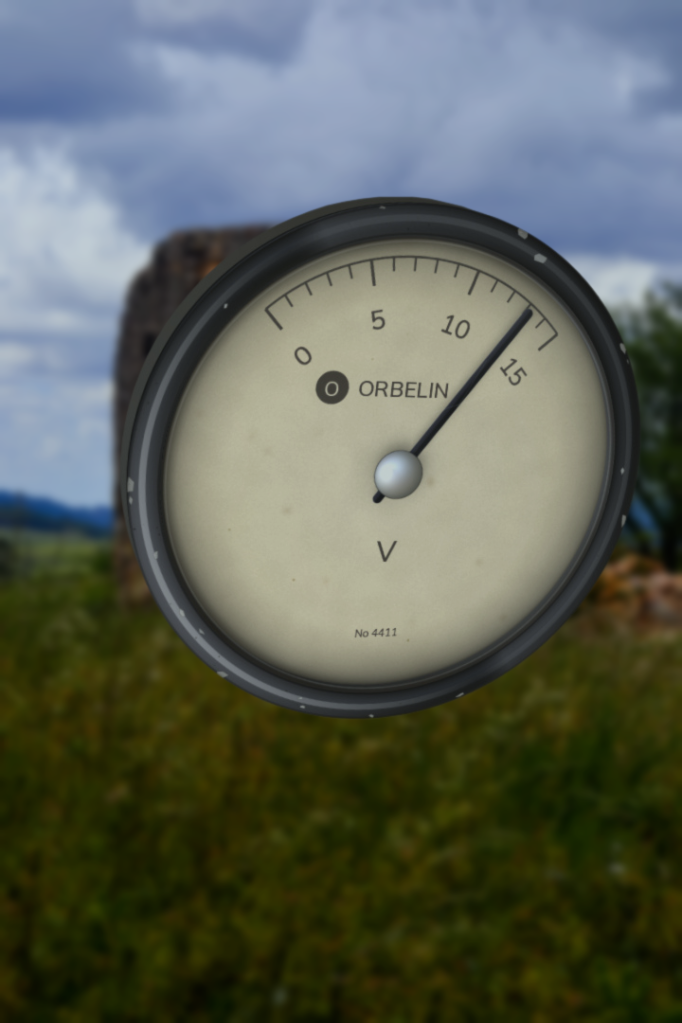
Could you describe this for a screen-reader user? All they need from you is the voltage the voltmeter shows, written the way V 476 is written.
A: V 13
